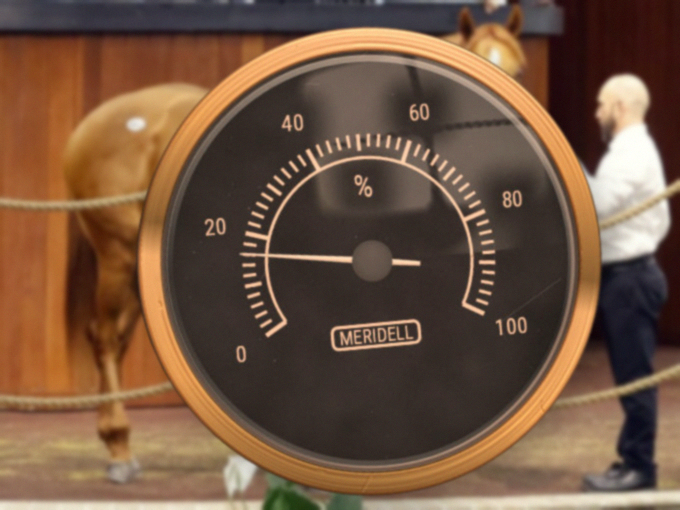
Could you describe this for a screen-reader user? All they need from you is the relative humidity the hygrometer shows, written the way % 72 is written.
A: % 16
